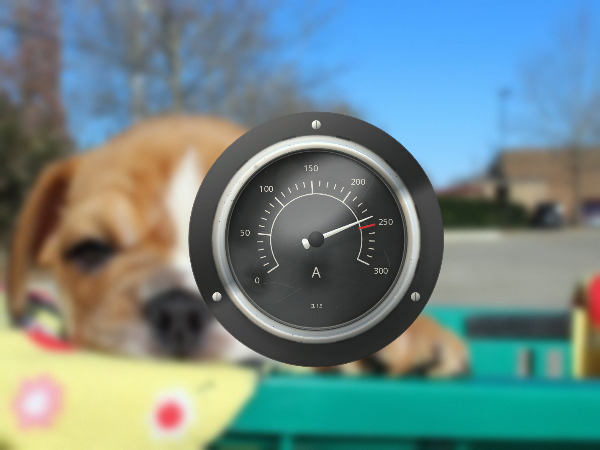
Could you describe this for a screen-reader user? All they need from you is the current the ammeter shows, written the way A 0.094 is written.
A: A 240
